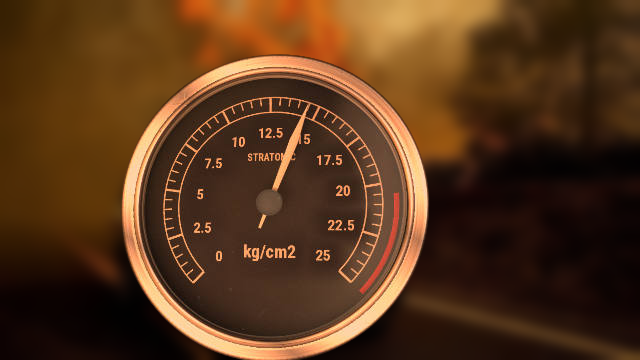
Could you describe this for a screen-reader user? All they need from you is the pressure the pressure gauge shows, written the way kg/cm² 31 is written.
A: kg/cm² 14.5
